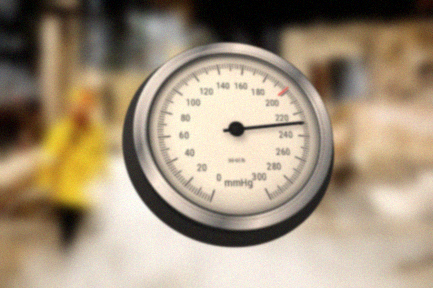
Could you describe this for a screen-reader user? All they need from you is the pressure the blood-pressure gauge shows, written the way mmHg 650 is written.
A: mmHg 230
